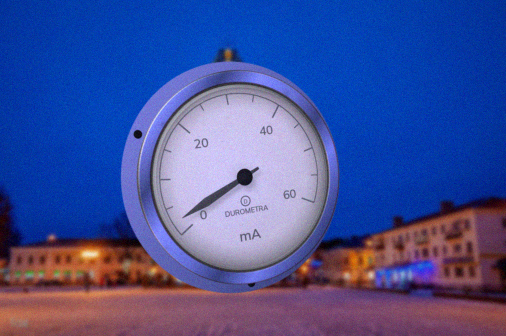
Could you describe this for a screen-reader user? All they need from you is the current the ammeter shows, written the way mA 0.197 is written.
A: mA 2.5
